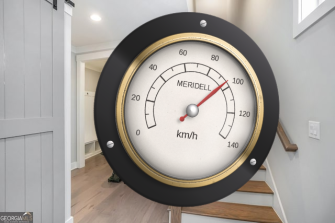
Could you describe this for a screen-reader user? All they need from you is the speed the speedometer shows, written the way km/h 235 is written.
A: km/h 95
